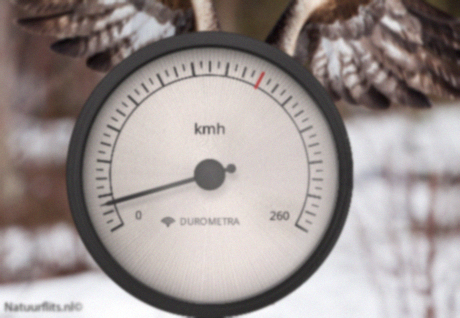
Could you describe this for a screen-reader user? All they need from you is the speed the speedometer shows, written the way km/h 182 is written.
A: km/h 15
